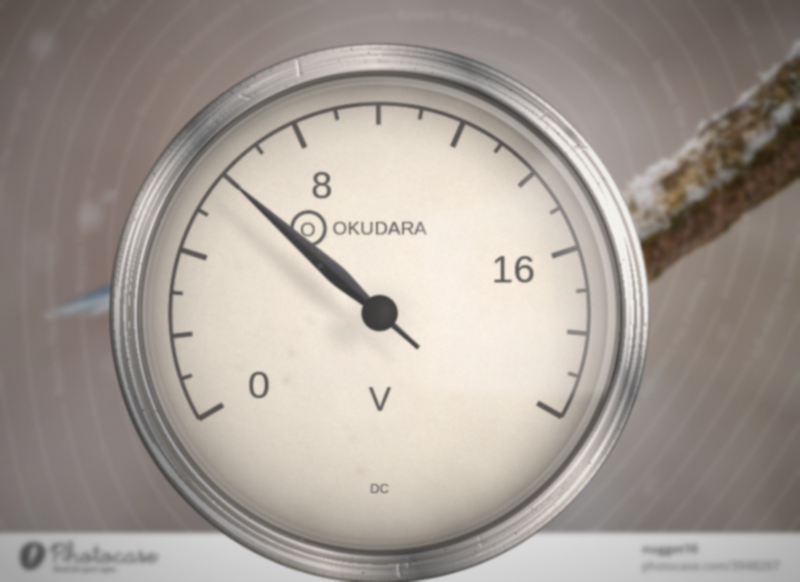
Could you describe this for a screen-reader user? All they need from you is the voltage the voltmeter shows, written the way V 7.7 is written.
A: V 6
